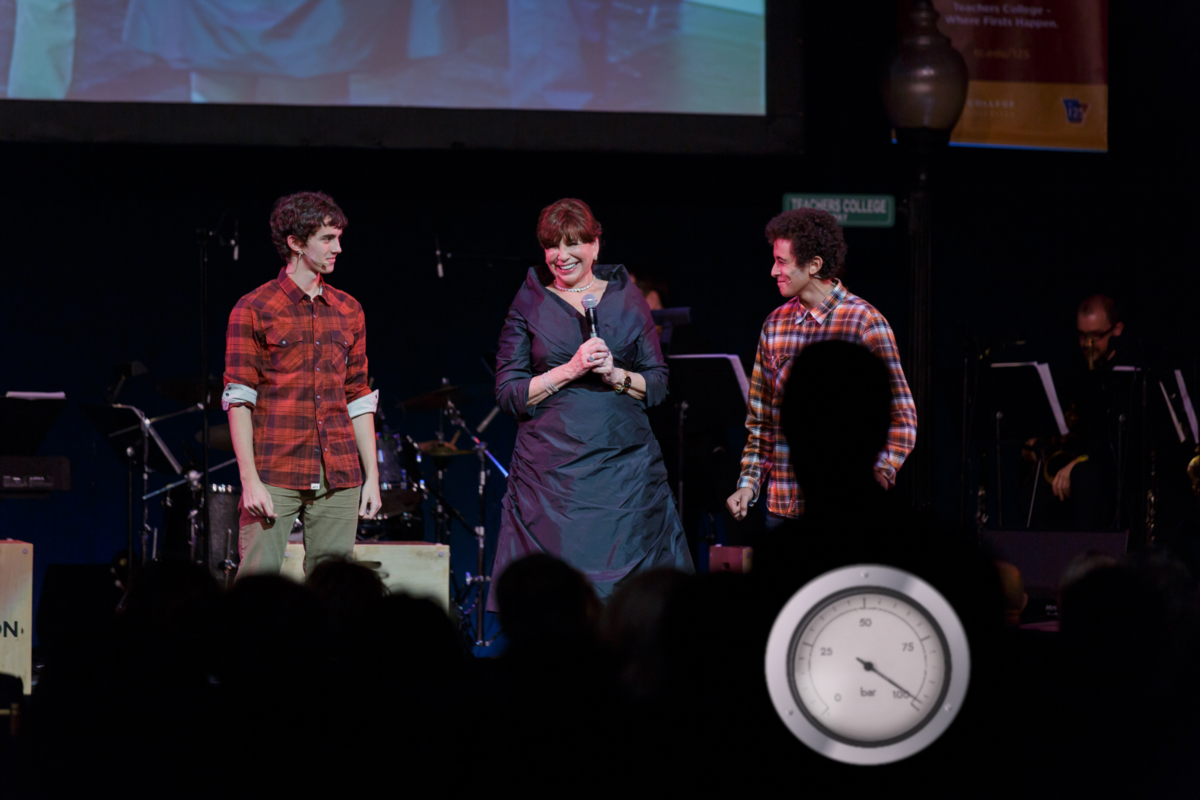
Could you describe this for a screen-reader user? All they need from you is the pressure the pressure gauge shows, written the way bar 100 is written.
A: bar 97.5
